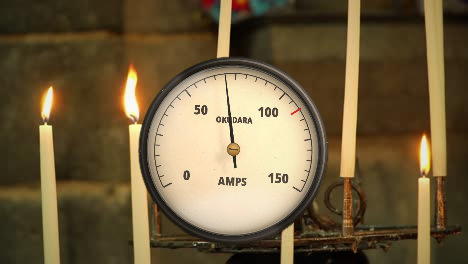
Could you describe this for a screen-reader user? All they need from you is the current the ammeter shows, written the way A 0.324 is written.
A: A 70
